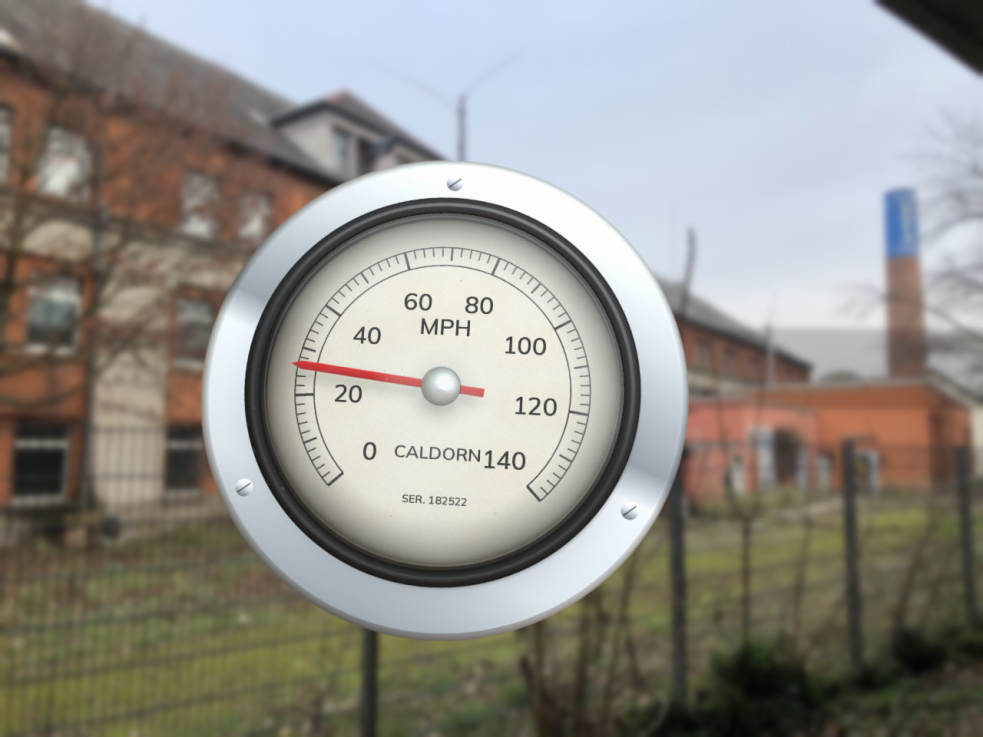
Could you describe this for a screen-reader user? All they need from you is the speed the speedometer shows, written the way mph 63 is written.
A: mph 26
